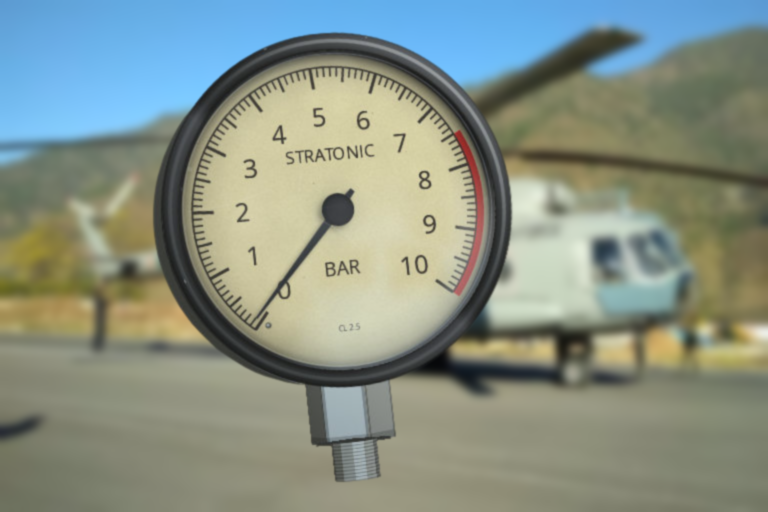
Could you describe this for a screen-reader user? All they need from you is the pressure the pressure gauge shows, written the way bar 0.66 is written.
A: bar 0.1
